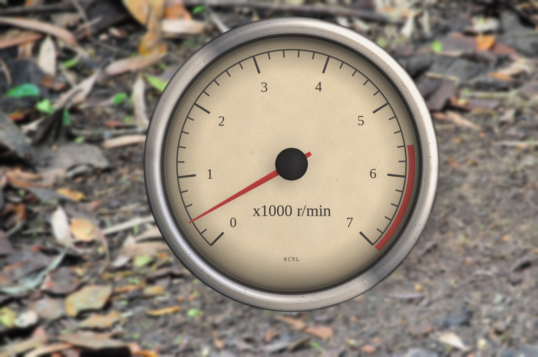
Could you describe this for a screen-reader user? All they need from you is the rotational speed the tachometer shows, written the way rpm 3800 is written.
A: rpm 400
